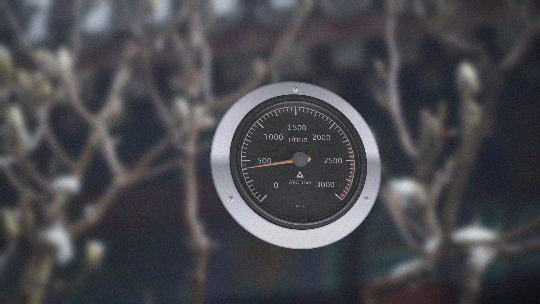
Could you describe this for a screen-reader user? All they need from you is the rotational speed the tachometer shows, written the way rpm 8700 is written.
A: rpm 400
